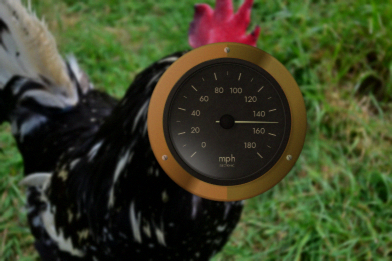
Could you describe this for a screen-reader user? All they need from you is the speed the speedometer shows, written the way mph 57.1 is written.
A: mph 150
